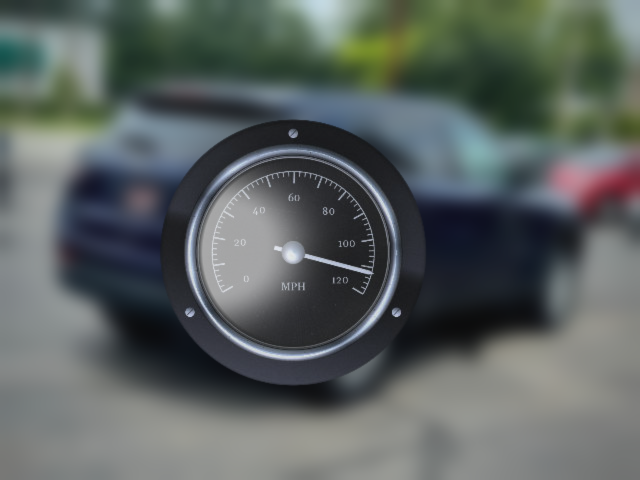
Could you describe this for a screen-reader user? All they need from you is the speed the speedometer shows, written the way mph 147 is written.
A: mph 112
